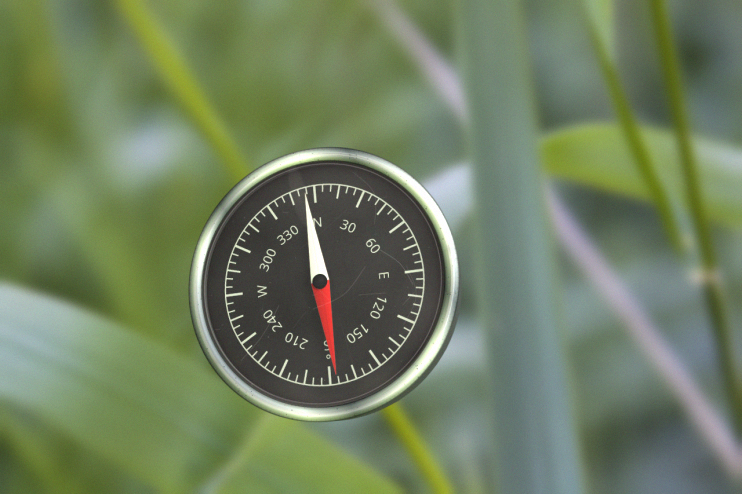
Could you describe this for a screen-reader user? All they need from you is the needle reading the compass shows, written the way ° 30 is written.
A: ° 175
